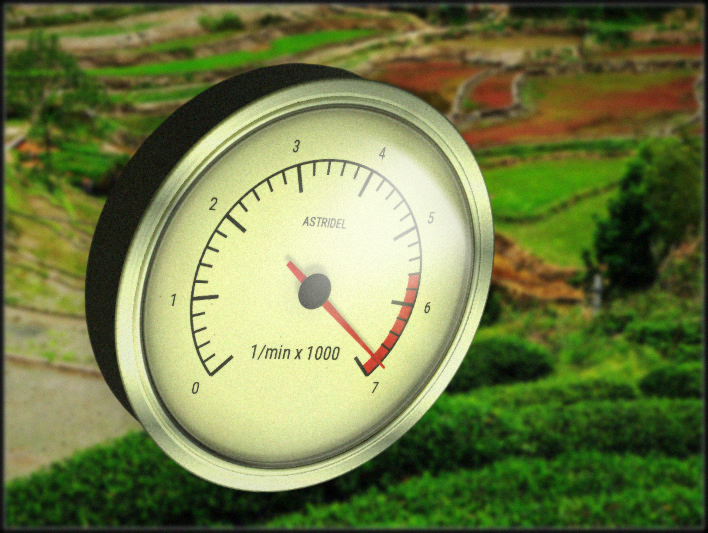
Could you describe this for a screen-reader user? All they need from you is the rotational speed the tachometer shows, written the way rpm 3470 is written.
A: rpm 6800
